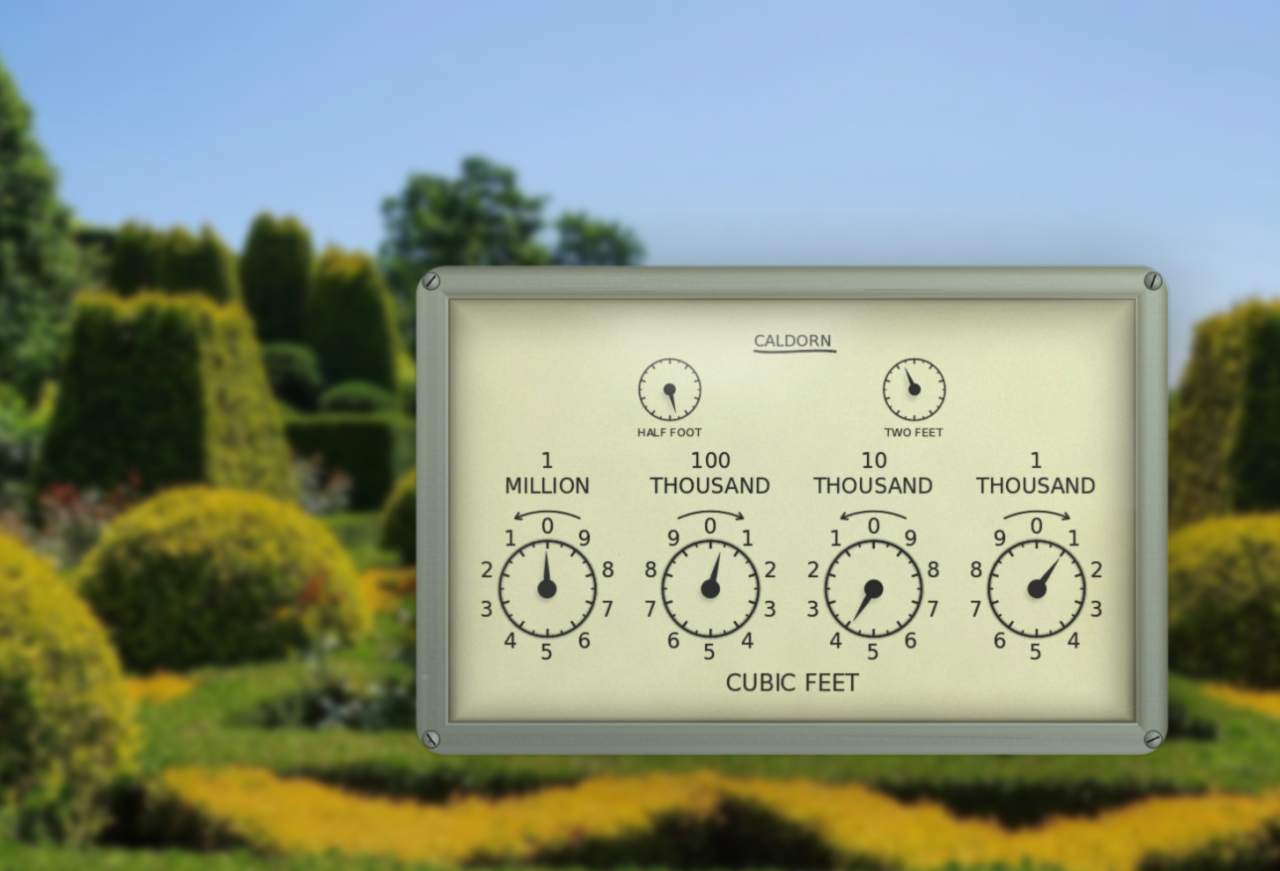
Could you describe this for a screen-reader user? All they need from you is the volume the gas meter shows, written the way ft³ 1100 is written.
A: ft³ 4100
